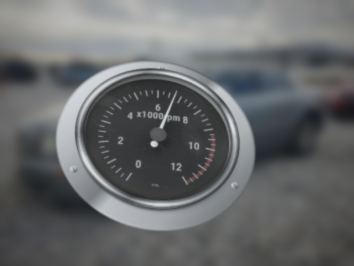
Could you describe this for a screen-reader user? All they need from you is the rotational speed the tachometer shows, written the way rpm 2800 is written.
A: rpm 6750
